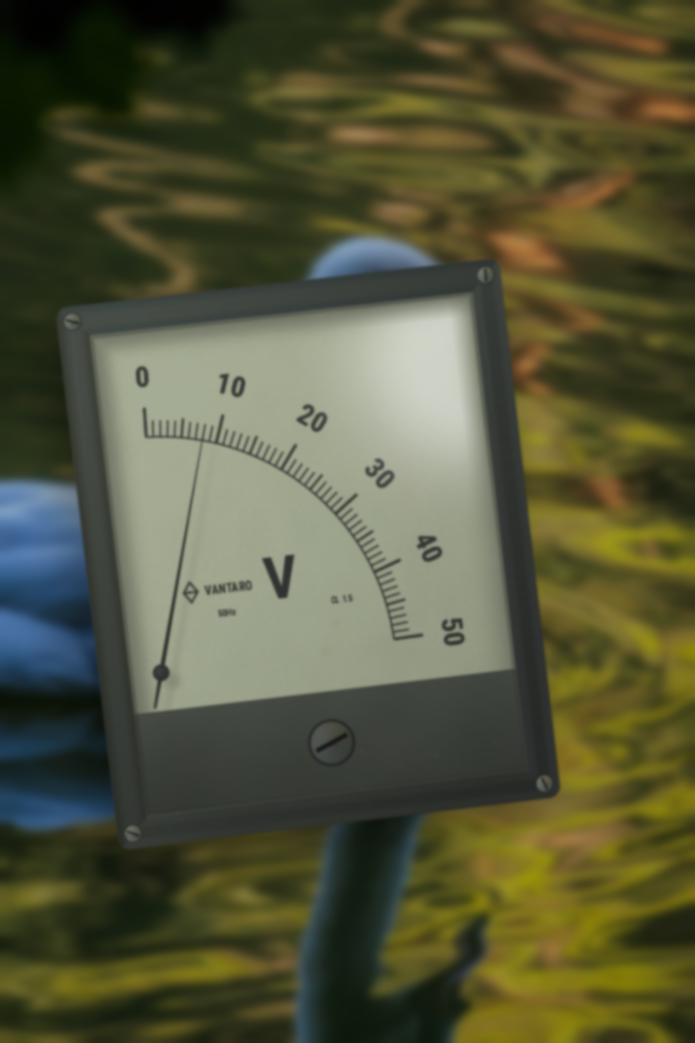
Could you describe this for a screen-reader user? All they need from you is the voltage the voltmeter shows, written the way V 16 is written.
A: V 8
